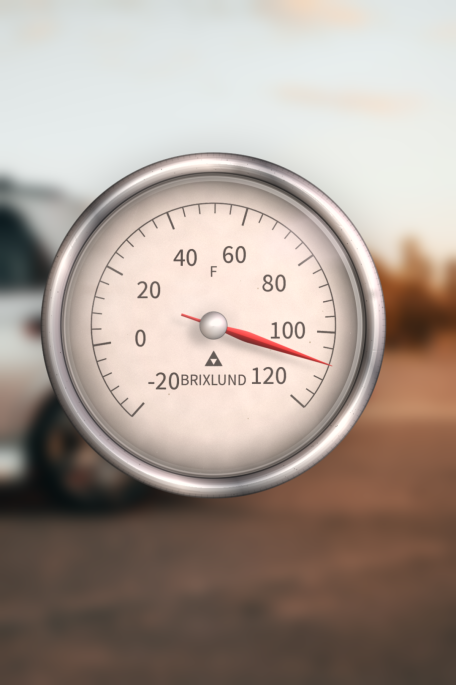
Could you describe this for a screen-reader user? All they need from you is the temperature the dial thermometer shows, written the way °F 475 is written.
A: °F 108
